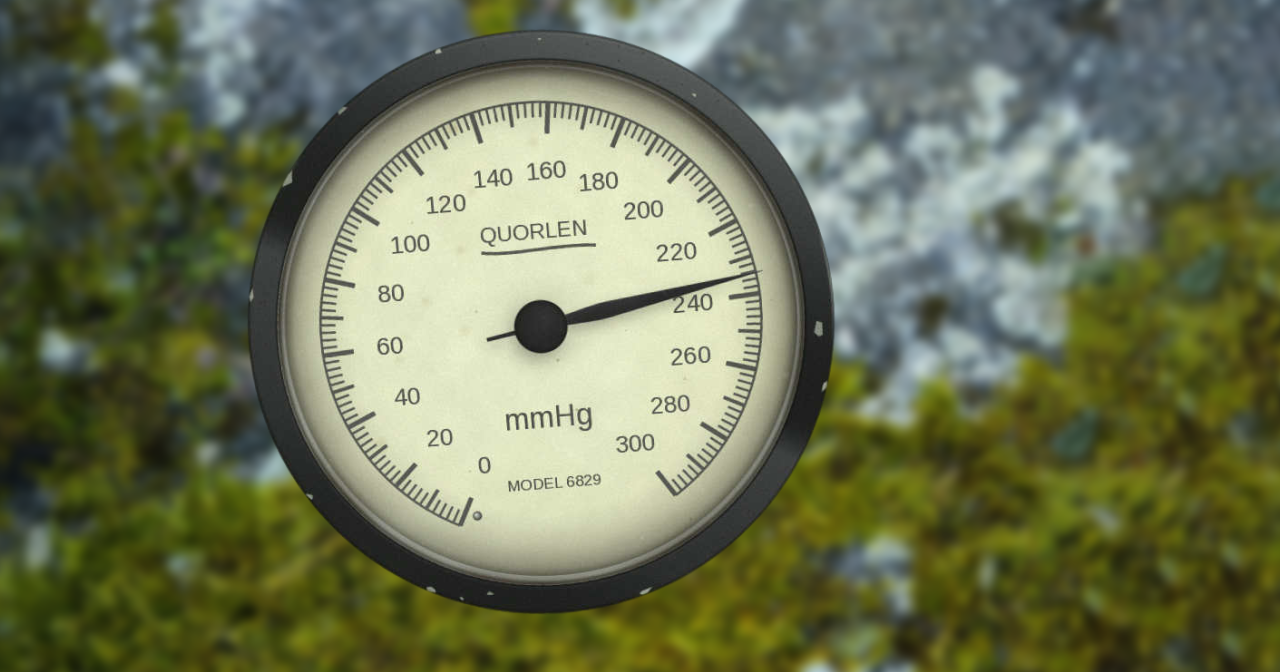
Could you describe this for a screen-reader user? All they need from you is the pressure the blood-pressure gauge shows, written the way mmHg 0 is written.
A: mmHg 234
